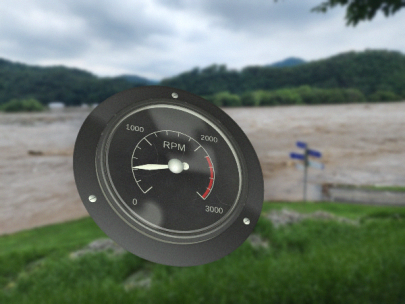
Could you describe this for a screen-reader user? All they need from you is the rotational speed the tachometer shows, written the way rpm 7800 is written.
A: rpm 400
